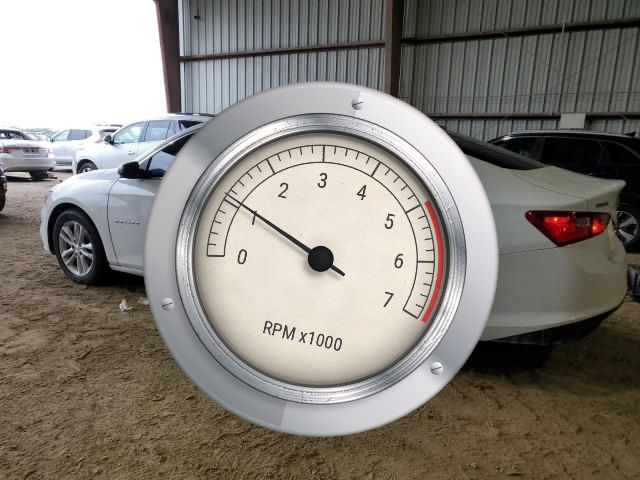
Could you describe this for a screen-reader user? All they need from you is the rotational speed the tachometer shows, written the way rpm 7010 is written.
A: rpm 1100
